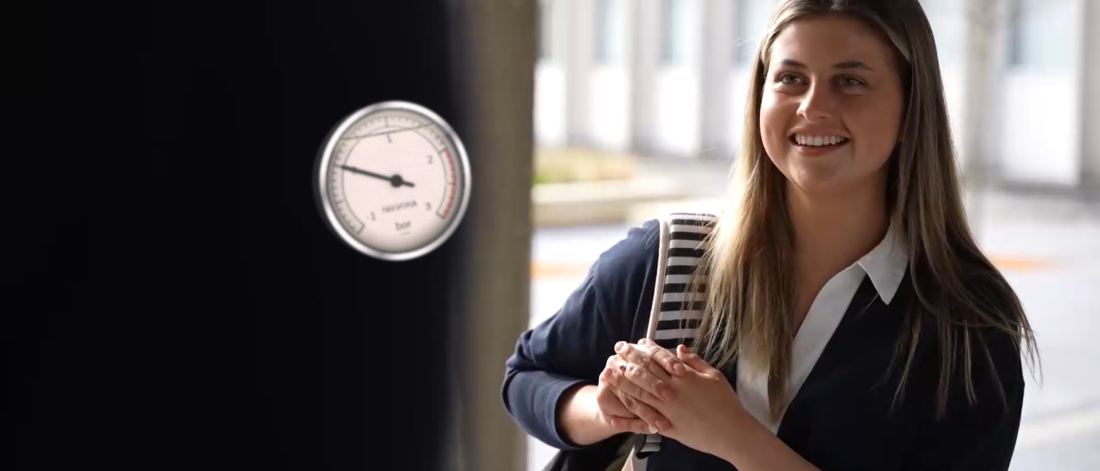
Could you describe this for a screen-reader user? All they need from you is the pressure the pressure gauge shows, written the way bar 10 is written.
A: bar 0
